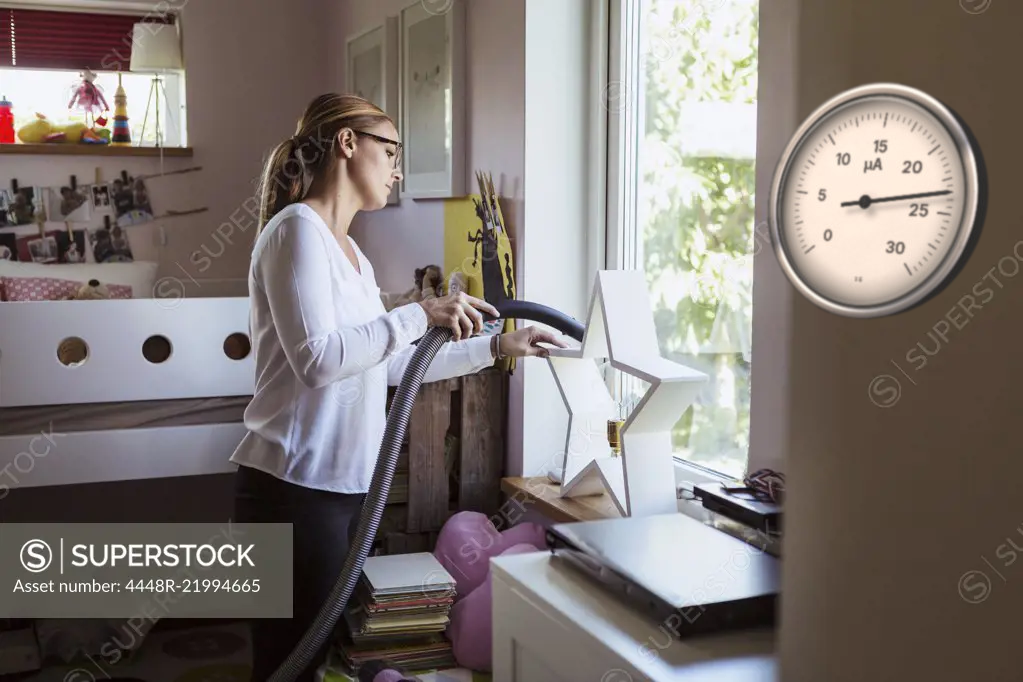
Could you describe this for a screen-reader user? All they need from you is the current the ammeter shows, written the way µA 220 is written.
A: µA 23.5
